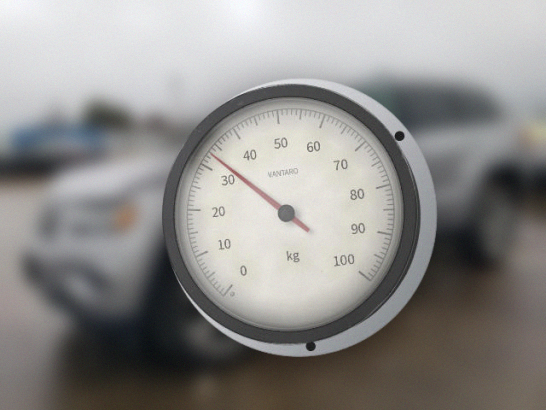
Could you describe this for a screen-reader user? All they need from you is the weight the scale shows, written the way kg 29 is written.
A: kg 33
